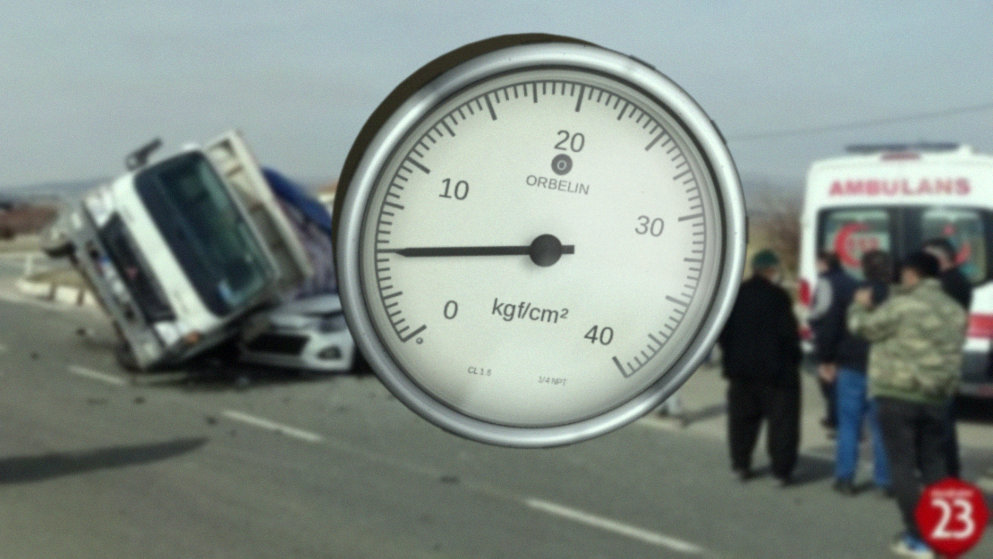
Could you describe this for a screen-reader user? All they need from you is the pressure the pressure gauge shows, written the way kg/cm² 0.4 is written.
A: kg/cm² 5
